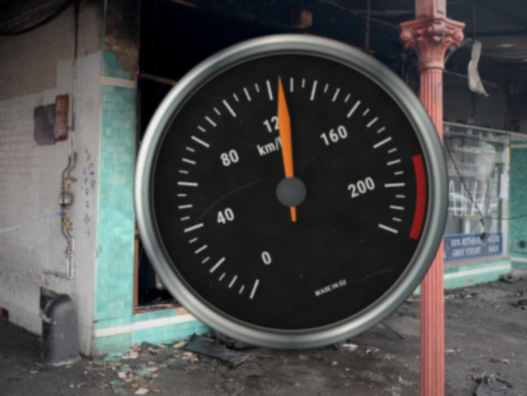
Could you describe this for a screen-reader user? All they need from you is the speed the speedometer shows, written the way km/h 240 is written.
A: km/h 125
